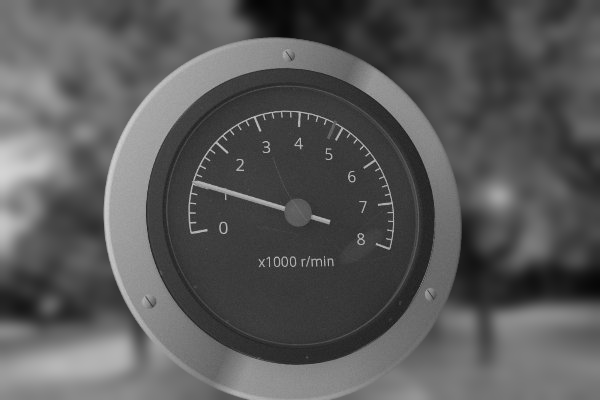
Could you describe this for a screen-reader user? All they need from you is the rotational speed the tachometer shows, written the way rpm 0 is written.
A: rpm 1000
